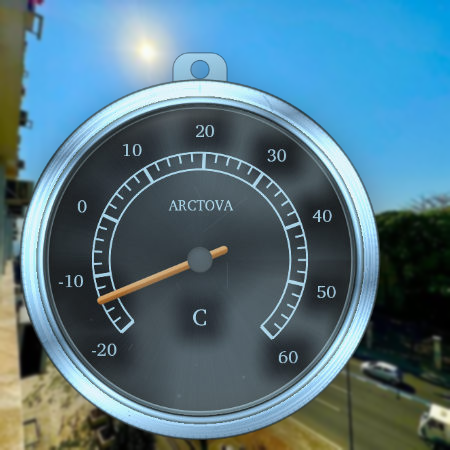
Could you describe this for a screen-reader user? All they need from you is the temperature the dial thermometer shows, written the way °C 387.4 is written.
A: °C -14
